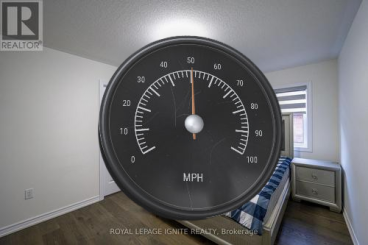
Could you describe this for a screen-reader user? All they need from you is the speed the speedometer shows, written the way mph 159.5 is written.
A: mph 50
